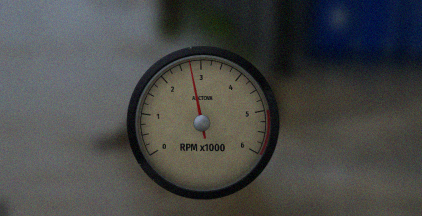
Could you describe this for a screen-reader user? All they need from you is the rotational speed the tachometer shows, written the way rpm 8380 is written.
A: rpm 2750
